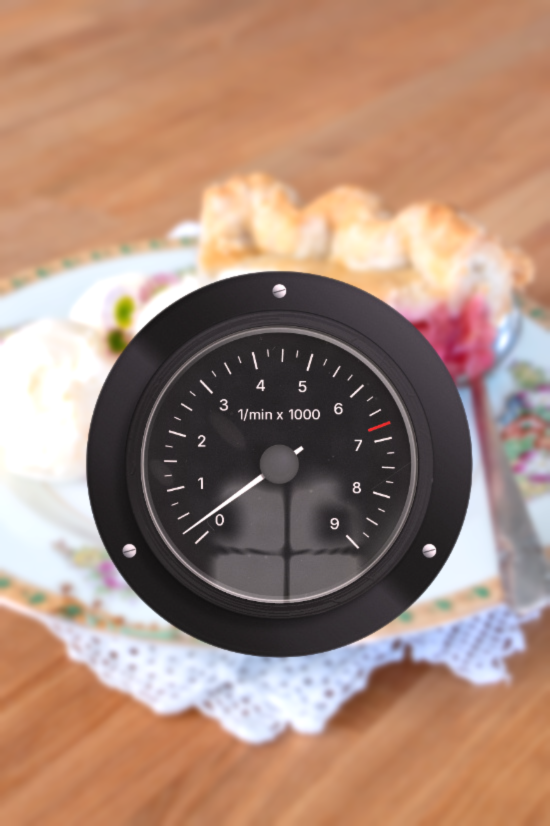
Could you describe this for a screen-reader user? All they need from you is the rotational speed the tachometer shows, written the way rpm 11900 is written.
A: rpm 250
